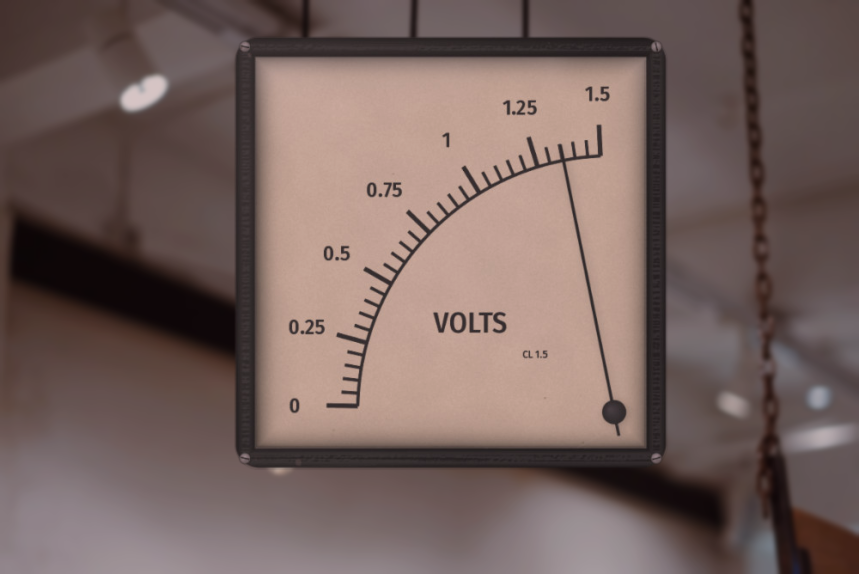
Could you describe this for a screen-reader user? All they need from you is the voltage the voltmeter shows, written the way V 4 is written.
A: V 1.35
